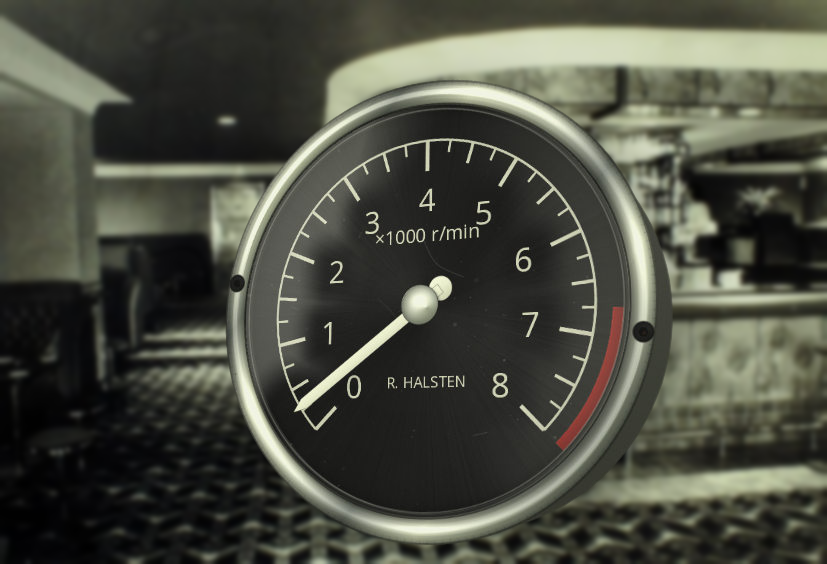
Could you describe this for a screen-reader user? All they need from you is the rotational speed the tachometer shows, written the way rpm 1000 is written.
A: rpm 250
